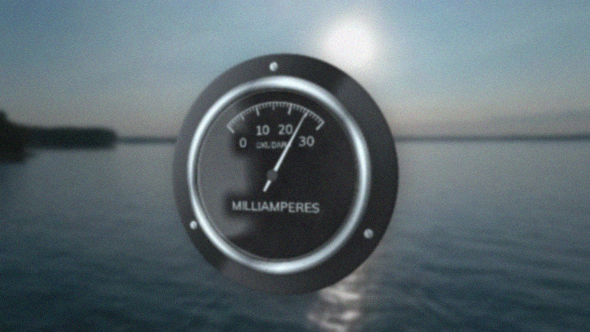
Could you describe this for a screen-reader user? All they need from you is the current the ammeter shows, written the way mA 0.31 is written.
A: mA 25
